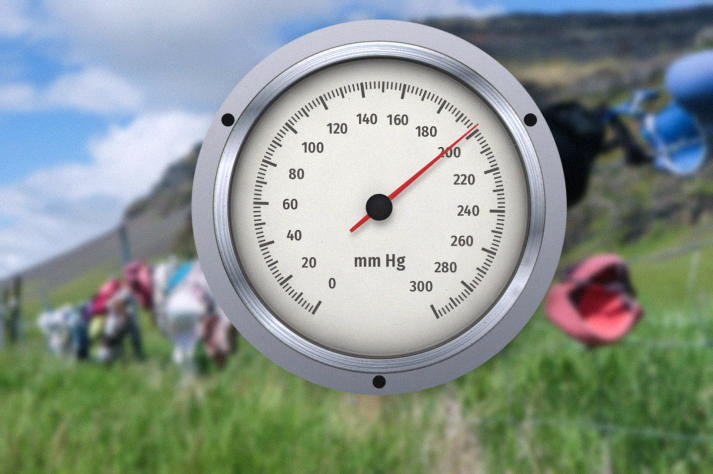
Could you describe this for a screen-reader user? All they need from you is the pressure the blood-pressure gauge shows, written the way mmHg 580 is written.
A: mmHg 198
